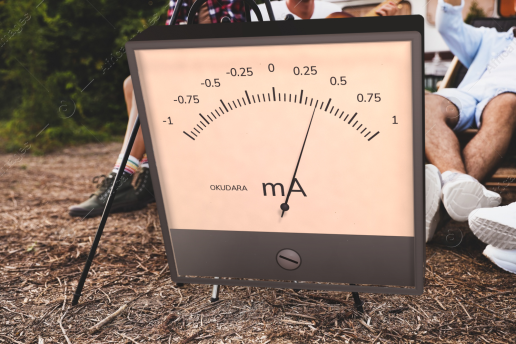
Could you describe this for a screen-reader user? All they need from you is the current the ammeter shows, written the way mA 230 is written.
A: mA 0.4
